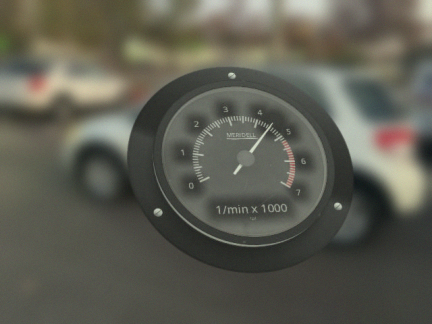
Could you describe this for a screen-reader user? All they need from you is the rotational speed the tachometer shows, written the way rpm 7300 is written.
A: rpm 4500
